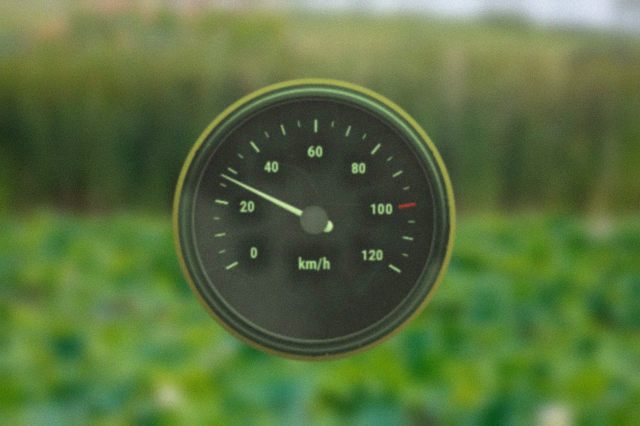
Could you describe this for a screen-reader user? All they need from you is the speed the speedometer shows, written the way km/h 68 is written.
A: km/h 27.5
